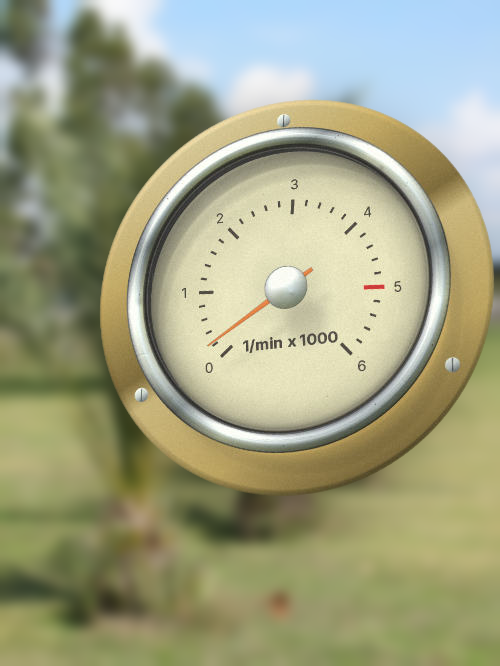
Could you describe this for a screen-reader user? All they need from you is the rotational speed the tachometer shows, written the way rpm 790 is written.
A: rpm 200
